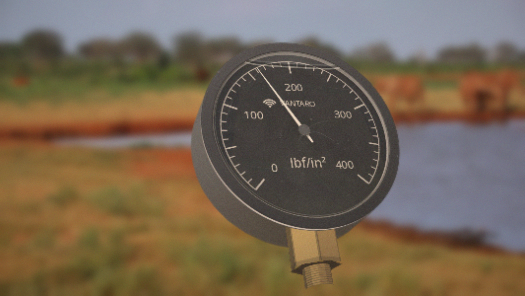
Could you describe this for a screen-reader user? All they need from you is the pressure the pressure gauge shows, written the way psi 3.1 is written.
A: psi 160
